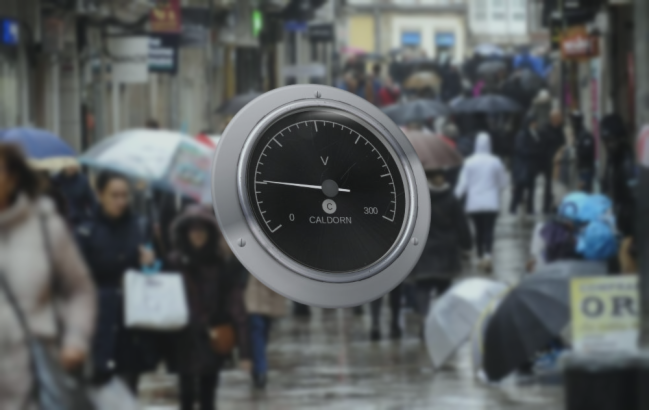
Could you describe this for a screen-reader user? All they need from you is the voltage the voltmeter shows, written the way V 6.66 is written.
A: V 50
